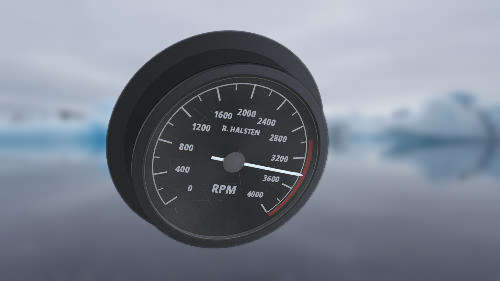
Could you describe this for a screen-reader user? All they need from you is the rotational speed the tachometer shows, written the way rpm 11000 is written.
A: rpm 3400
